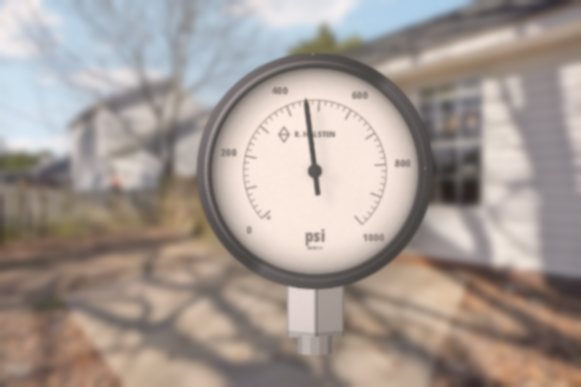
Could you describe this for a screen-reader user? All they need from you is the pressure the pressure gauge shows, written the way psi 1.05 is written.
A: psi 460
